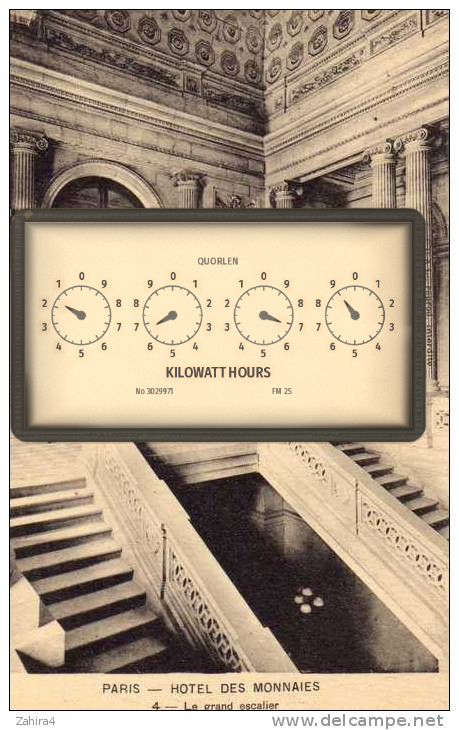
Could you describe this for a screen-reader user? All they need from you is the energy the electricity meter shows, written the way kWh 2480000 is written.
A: kWh 1669
